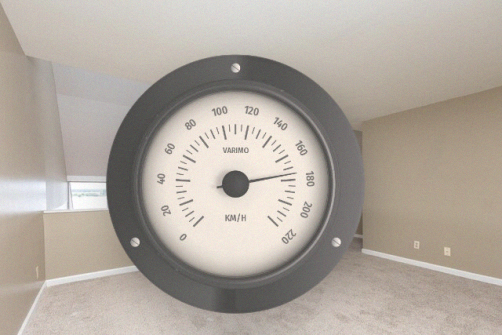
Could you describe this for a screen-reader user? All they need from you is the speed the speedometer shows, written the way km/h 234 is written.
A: km/h 175
